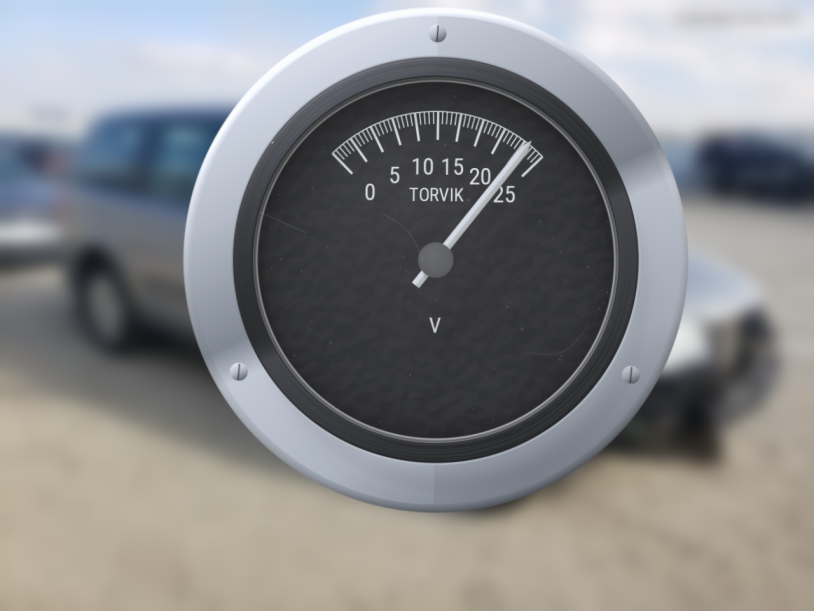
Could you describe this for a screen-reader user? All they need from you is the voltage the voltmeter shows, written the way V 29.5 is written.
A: V 23
